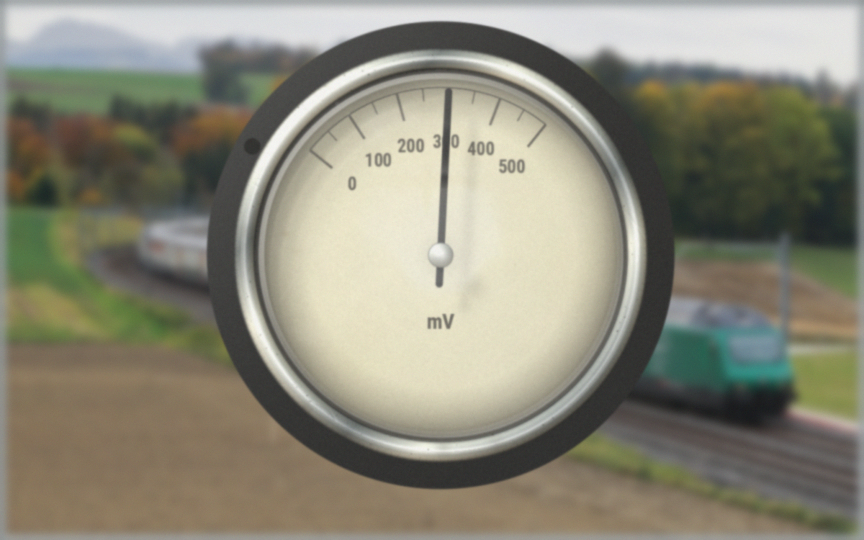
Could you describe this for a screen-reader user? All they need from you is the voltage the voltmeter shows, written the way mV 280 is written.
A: mV 300
